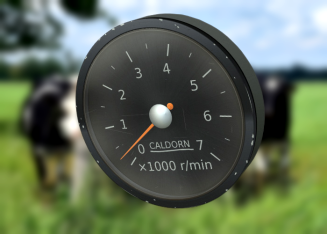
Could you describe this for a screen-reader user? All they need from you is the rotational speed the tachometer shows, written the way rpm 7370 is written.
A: rpm 250
